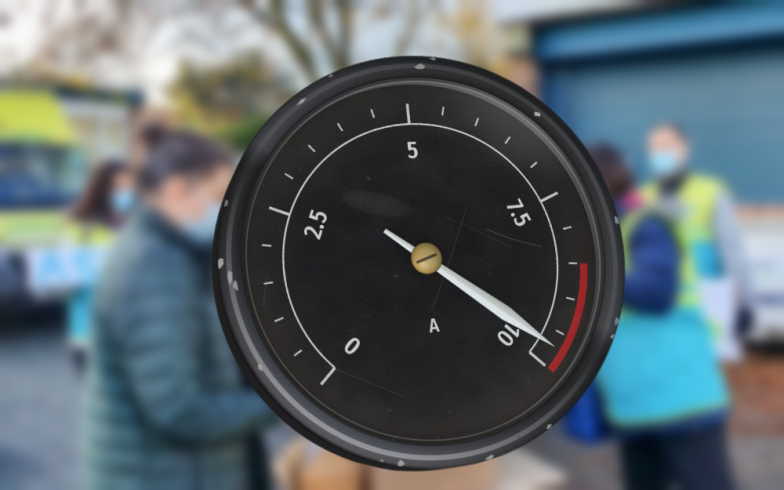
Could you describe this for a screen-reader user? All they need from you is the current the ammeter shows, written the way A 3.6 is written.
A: A 9.75
